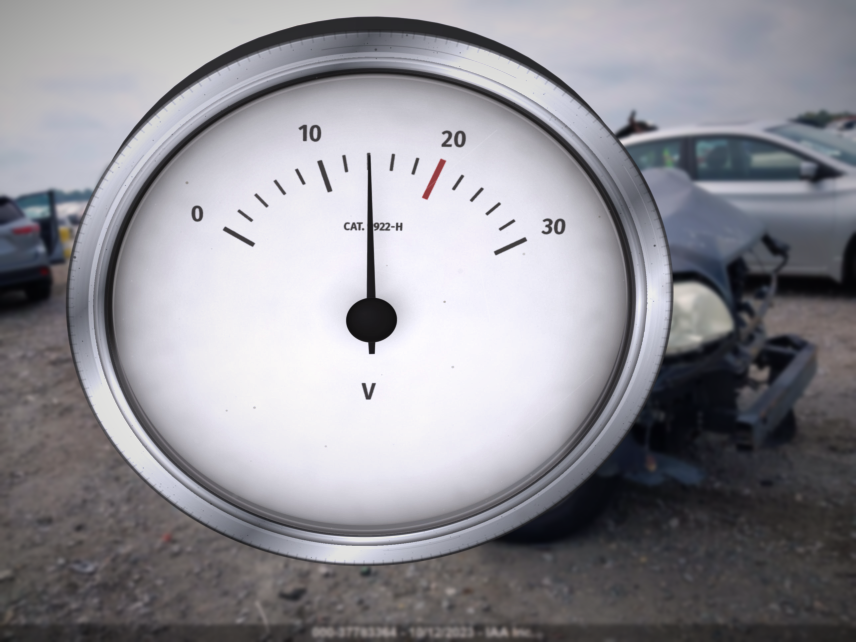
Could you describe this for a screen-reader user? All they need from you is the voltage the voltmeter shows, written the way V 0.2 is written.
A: V 14
